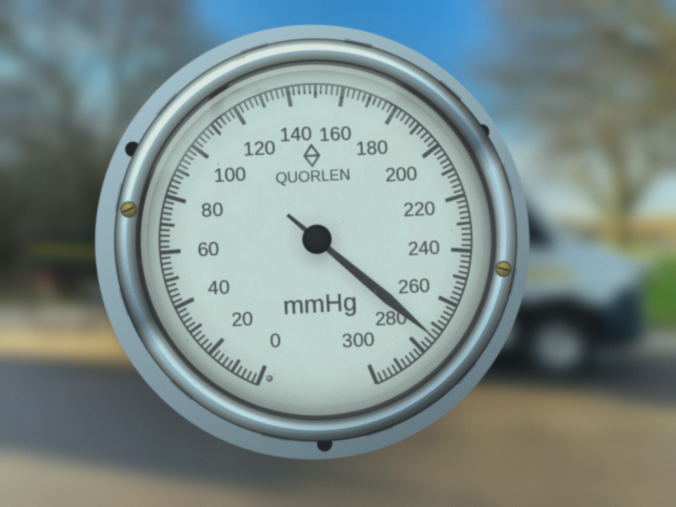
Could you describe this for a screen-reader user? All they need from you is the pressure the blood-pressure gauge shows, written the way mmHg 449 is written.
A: mmHg 274
